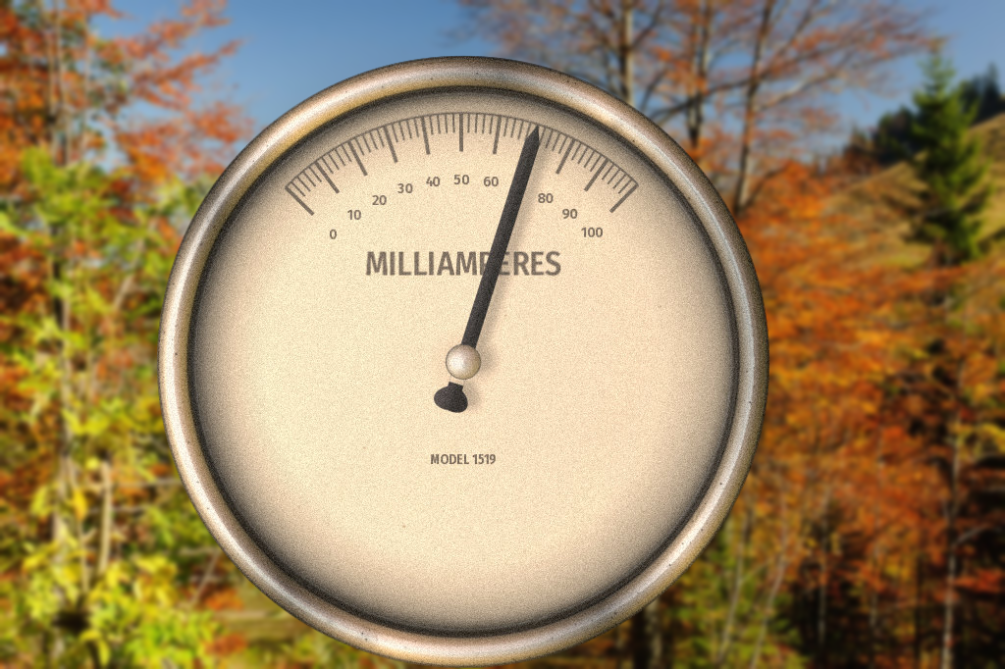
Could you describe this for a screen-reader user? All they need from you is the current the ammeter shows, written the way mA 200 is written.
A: mA 70
